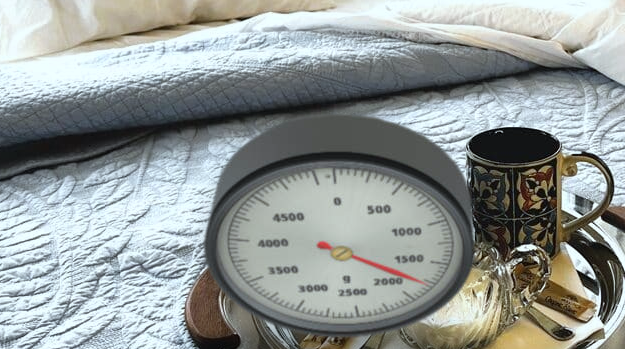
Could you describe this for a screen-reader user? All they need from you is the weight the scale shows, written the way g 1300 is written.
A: g 1750
